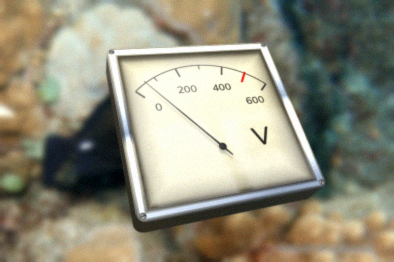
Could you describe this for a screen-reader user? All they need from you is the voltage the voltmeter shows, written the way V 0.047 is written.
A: V 50
